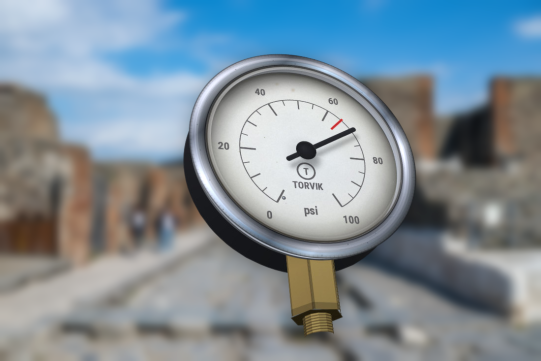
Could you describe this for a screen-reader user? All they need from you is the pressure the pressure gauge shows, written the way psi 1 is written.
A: psi 70
